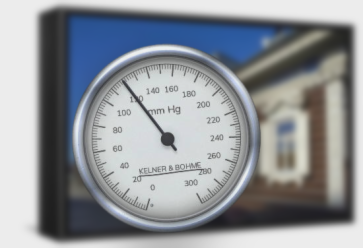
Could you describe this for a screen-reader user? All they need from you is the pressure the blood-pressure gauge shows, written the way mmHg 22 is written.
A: mmHg 120
